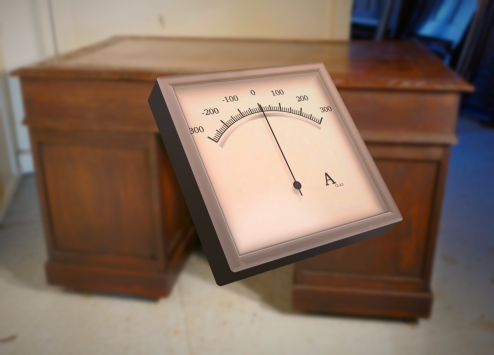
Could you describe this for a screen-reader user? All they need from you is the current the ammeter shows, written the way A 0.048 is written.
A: A 0
